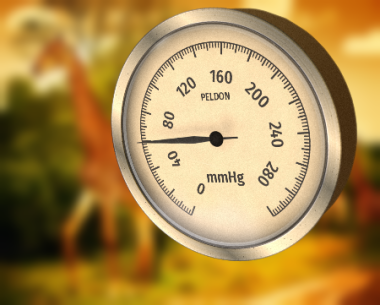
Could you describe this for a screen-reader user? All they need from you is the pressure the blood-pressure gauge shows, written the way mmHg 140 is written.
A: mmHg 60
